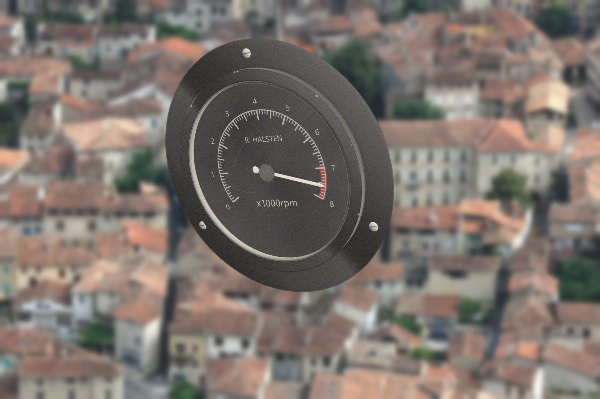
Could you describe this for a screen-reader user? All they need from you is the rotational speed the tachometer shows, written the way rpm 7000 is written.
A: rpm 7500
